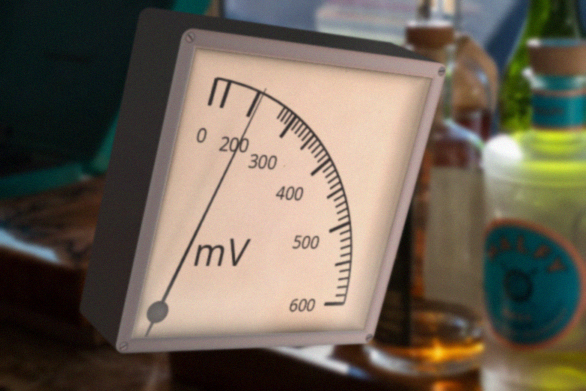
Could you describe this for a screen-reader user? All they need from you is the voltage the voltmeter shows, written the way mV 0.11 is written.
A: mV 200
